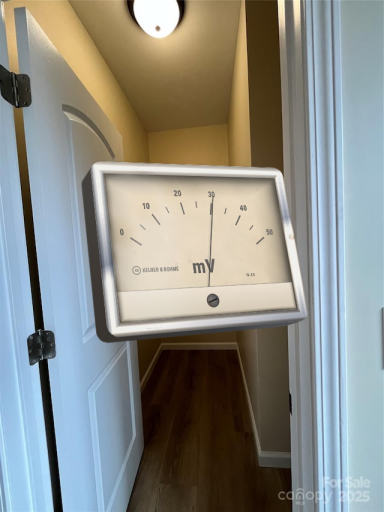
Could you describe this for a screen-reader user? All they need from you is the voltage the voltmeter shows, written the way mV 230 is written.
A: mV 30
